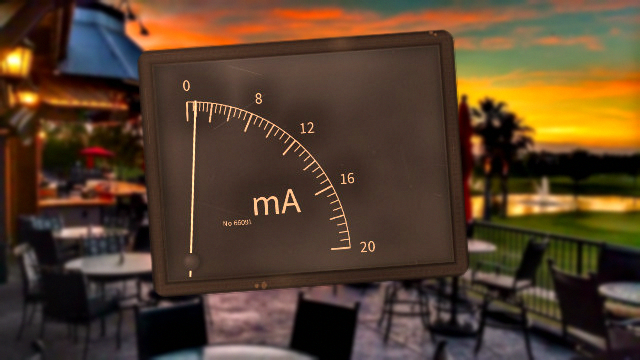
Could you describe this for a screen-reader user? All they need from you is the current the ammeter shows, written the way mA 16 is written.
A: mA 2
